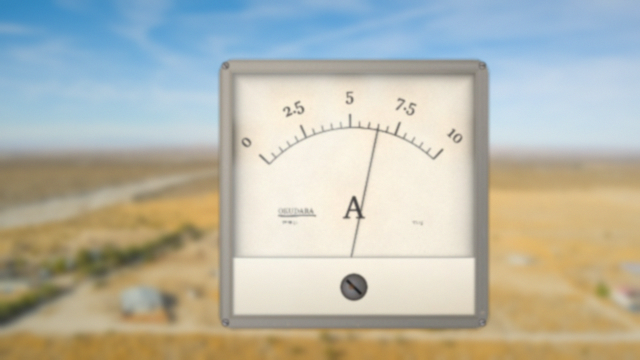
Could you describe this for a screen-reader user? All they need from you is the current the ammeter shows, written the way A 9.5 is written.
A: A 6.5
